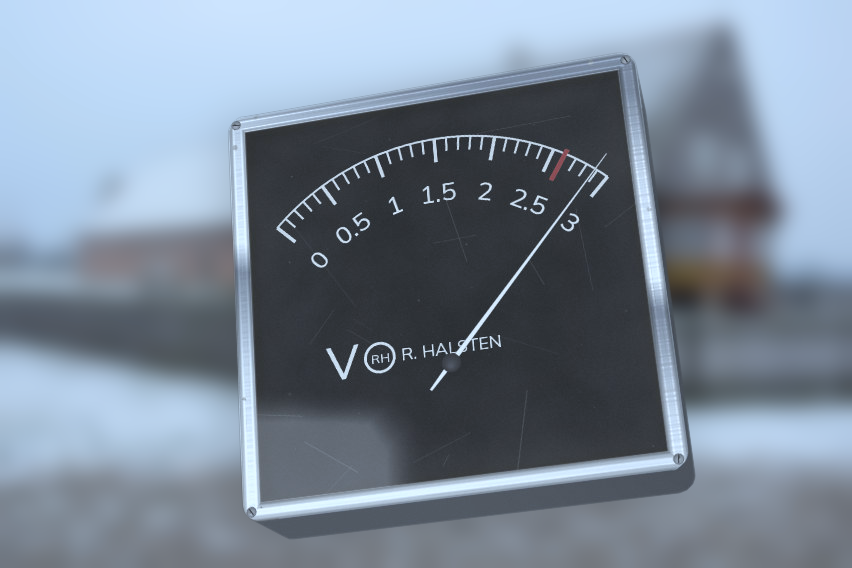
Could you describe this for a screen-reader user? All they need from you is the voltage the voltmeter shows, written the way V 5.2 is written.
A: V 2.9
